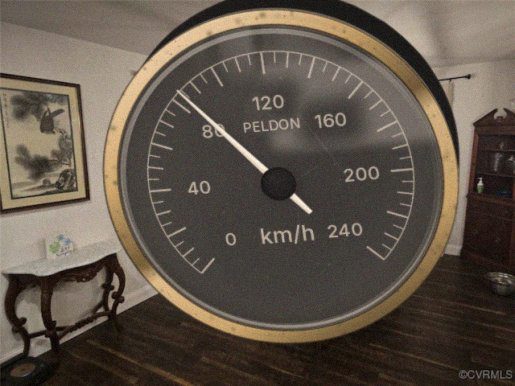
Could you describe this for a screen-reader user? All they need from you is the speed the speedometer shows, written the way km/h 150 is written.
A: km/h 85
